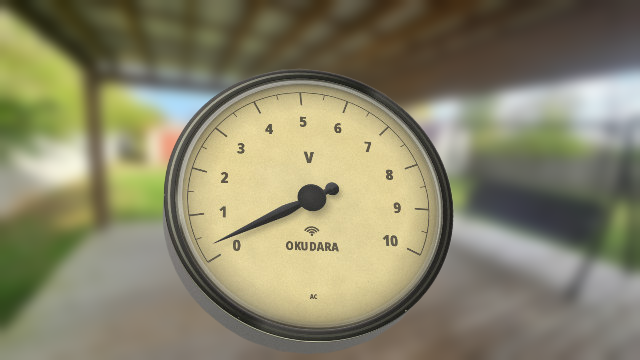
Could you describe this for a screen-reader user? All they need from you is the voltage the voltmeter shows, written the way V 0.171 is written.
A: V 0.25
